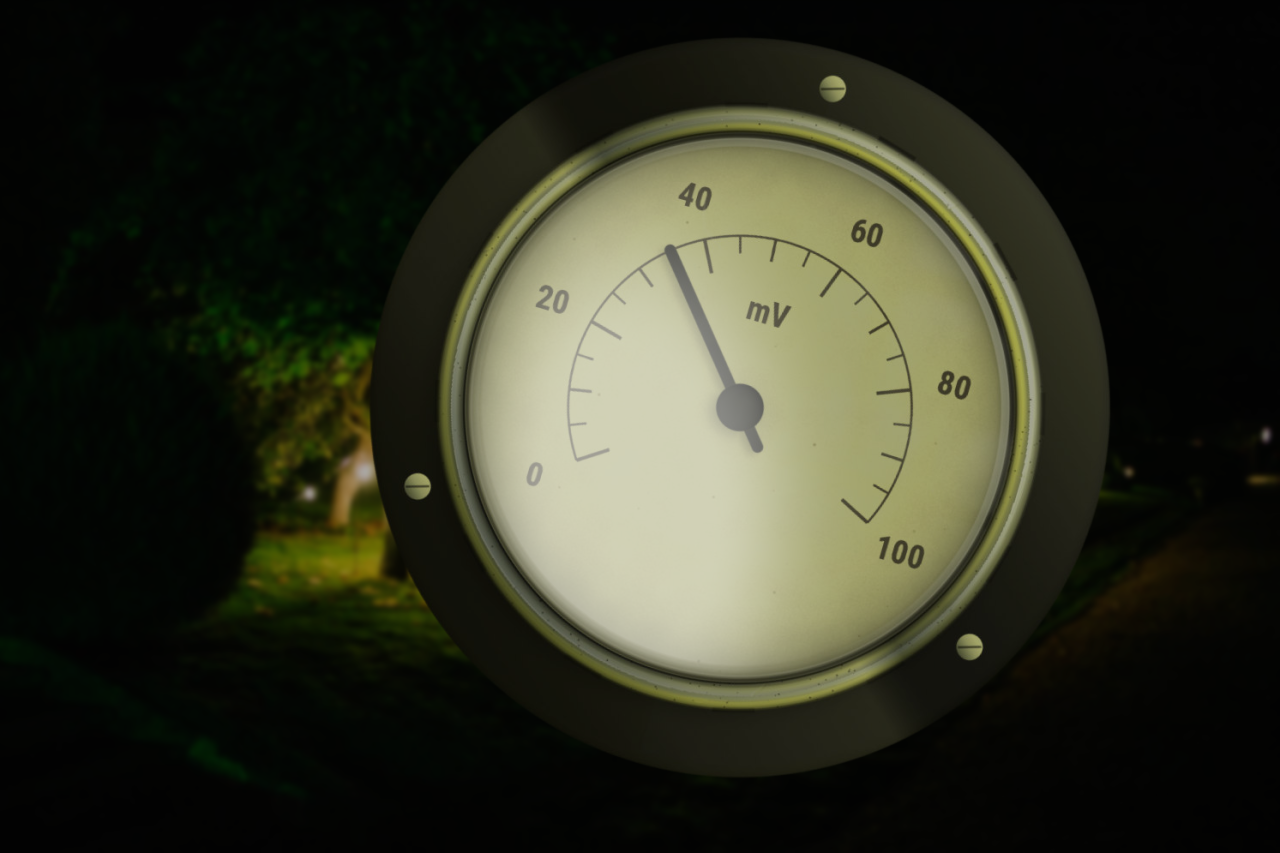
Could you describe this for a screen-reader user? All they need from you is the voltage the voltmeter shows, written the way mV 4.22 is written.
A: mV 35
